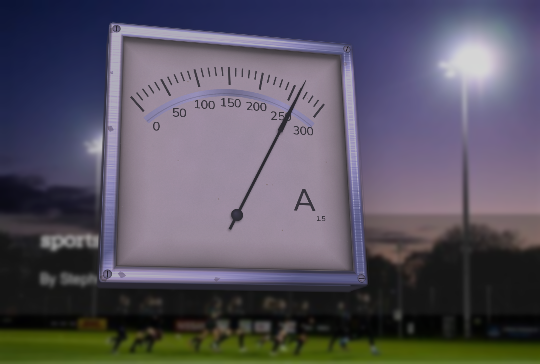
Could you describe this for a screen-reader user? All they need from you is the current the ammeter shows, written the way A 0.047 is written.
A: A 260
